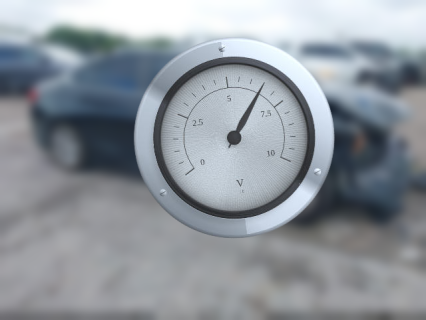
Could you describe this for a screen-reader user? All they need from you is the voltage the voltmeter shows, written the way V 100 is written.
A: V 6.5
